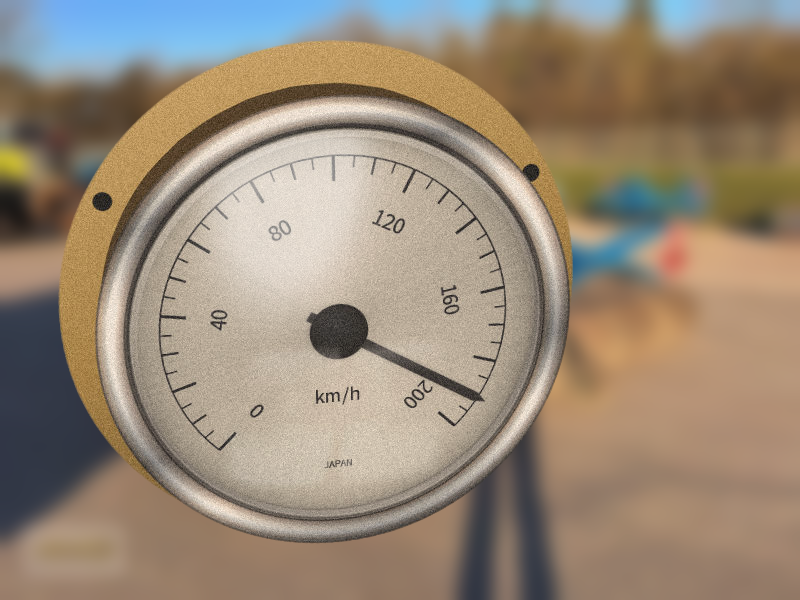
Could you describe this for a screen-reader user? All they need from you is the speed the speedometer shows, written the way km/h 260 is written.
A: km/h 190
